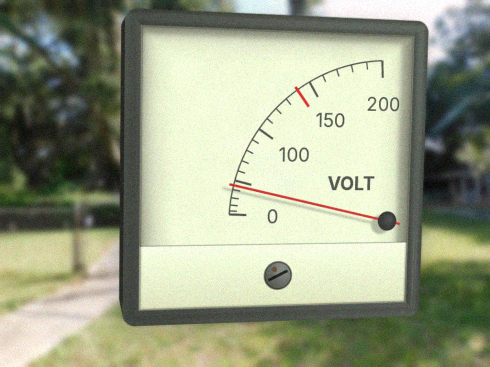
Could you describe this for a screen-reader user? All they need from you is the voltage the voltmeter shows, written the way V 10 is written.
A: V 45
